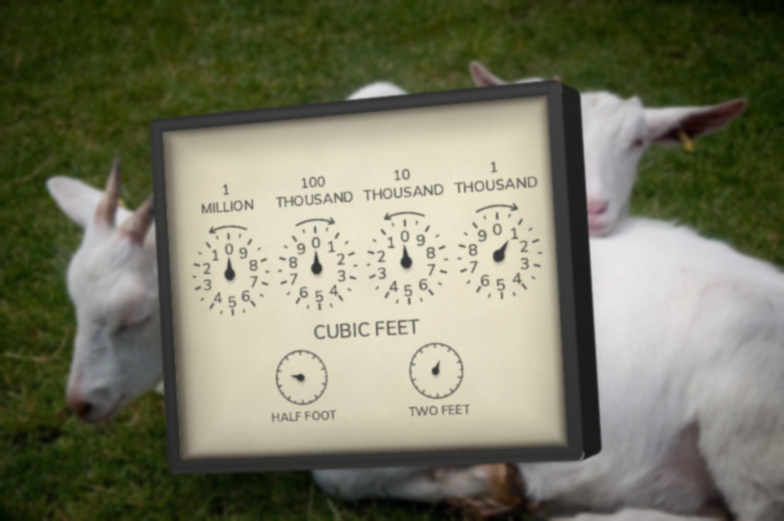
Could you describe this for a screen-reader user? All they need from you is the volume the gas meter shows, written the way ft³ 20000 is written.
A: ft³ 100
